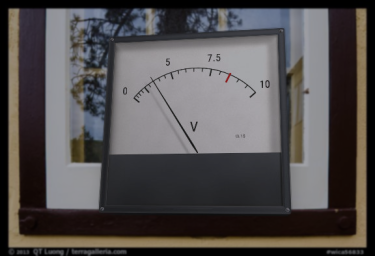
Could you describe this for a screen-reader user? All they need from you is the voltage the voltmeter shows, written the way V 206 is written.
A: V 3.5
